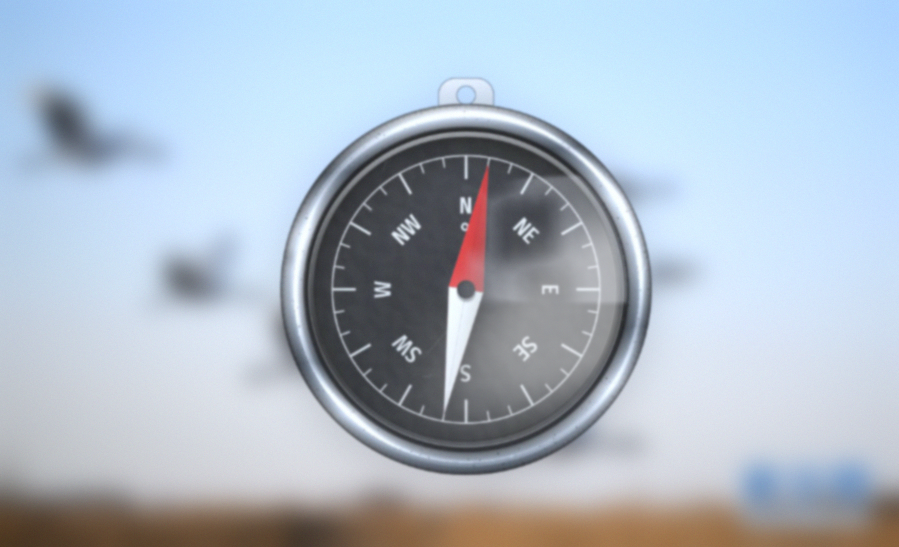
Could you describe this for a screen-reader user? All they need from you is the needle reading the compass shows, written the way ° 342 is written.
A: ° 10
